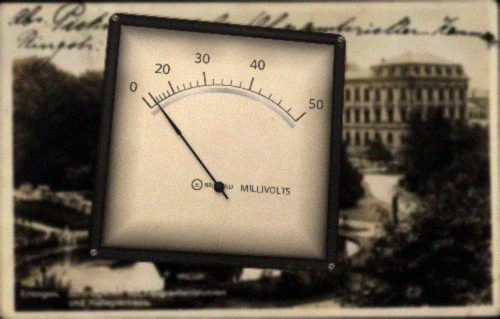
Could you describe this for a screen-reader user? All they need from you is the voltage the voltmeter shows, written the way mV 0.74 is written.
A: mV 10
